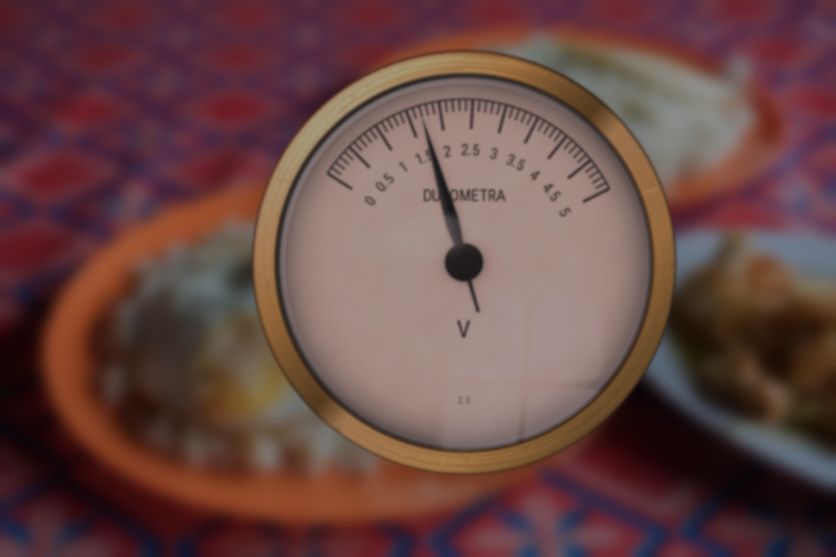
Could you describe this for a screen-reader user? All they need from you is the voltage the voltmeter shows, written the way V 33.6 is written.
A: V 1.7
